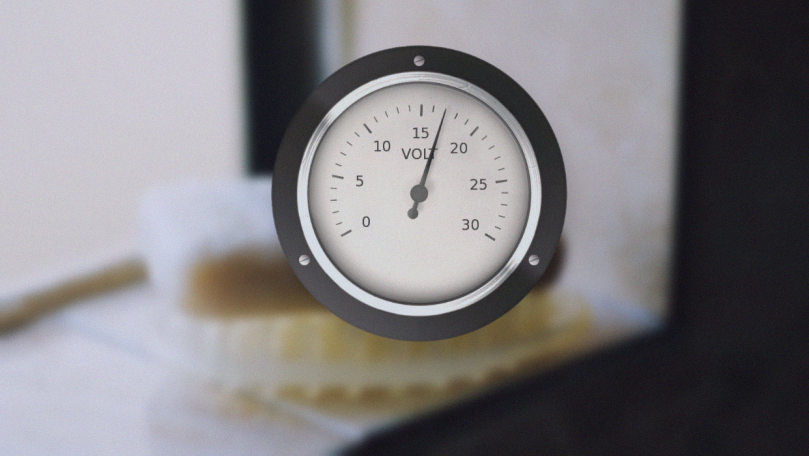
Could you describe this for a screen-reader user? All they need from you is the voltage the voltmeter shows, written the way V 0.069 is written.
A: V 17
